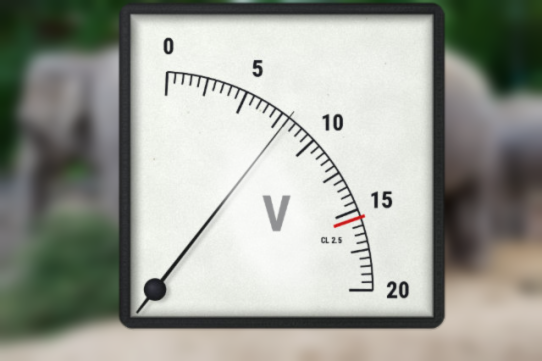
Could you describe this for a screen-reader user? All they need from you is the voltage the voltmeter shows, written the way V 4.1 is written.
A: V 8
